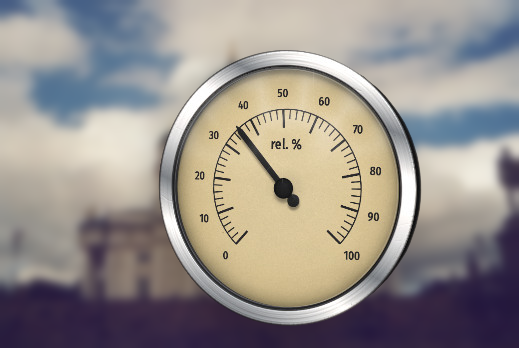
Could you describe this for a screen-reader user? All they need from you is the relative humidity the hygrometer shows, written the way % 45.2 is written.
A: % 36
